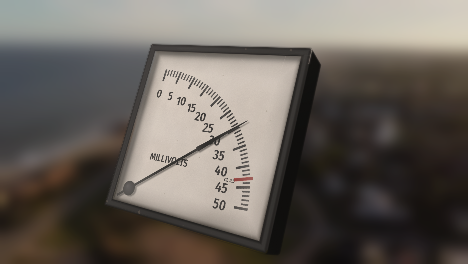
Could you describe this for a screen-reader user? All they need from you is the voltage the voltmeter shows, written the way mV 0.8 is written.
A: mV 30
